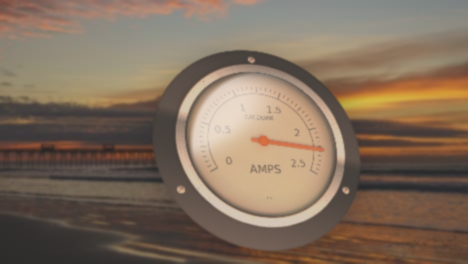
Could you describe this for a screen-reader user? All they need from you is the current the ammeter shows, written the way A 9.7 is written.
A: A 2.25
